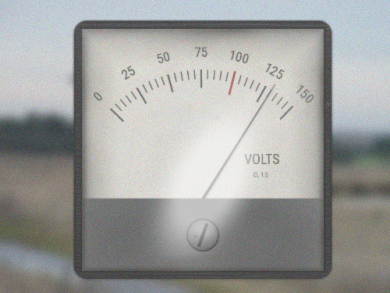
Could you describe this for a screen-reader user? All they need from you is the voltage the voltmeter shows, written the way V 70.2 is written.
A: V 130
